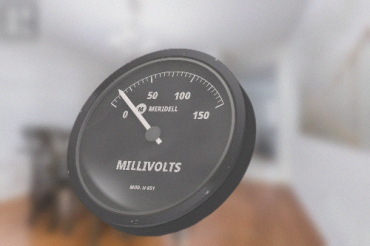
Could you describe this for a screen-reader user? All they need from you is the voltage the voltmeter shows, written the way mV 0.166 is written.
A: mV 15
